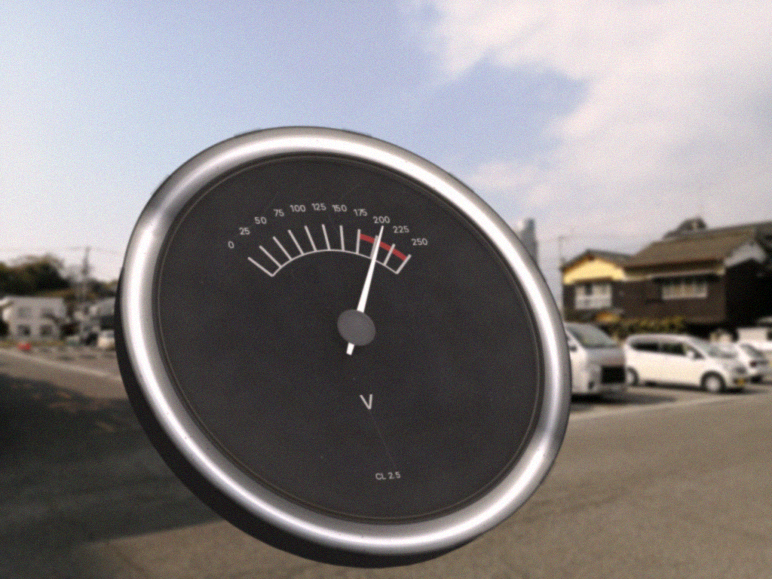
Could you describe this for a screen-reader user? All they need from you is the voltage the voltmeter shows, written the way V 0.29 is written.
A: V 200
